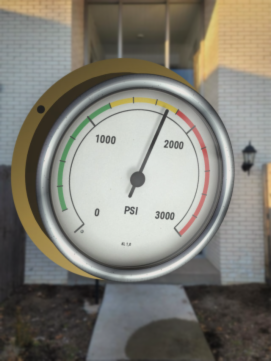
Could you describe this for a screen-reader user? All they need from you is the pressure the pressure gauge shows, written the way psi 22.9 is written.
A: psi 1700
